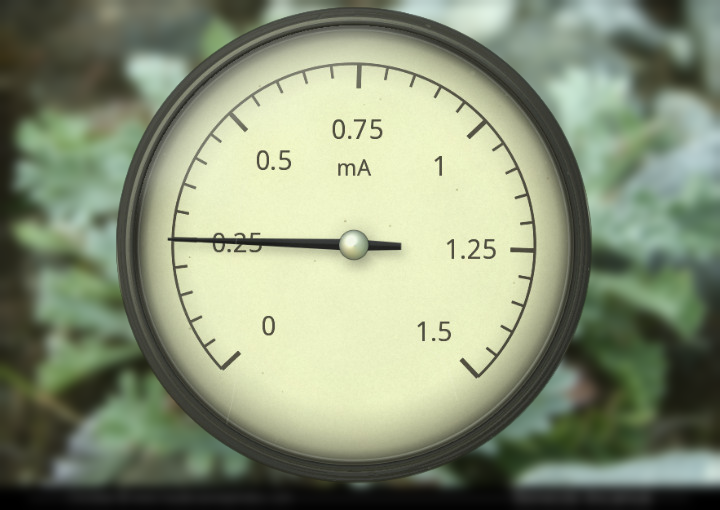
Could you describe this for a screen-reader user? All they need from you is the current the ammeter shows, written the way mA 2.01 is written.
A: mA 0.25
